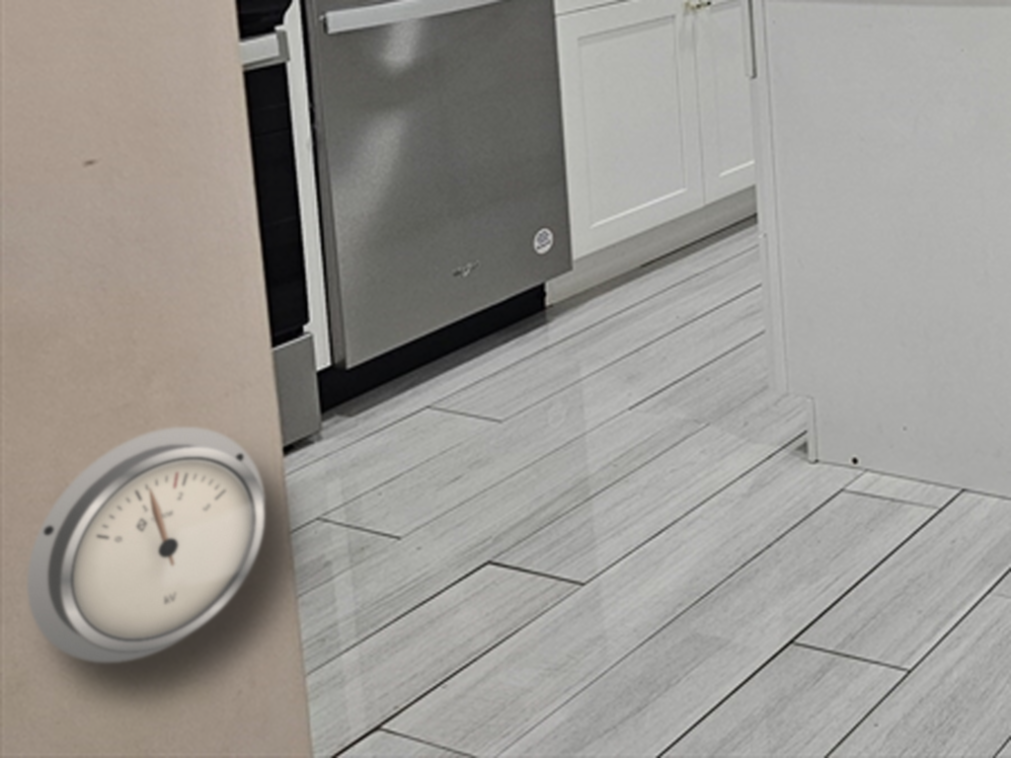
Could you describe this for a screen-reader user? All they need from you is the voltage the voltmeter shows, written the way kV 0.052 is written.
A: kV 1.2
